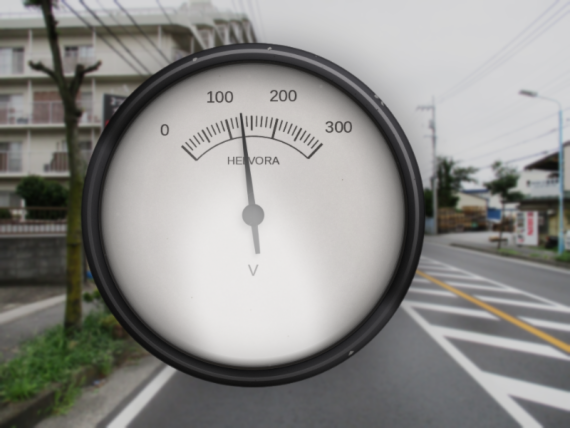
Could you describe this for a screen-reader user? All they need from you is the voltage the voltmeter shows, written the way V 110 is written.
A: V 130
